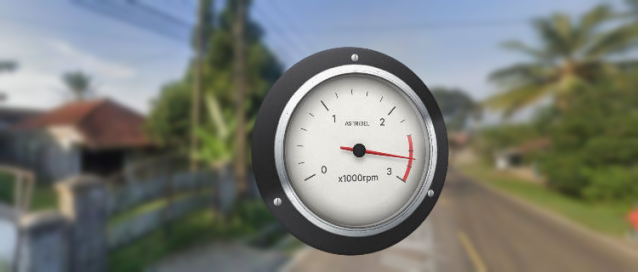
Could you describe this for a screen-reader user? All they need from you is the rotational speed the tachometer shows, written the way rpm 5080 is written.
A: rpm 2700
